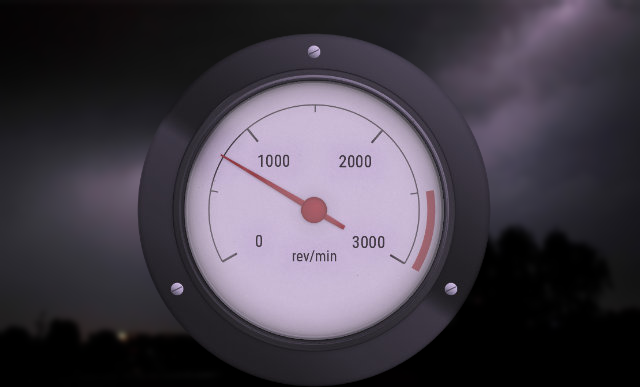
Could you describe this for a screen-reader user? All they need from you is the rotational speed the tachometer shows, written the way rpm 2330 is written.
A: rpm 750
